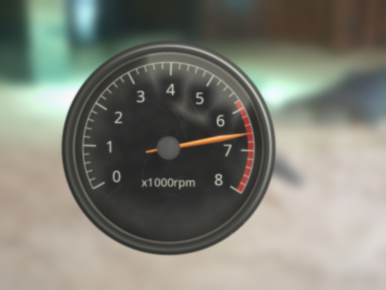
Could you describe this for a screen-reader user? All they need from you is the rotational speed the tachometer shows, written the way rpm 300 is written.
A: rpm 6600
